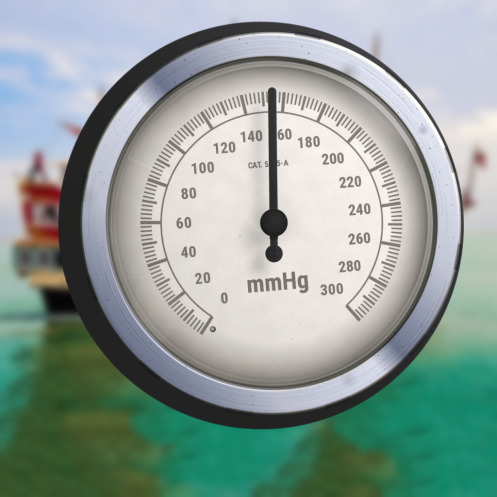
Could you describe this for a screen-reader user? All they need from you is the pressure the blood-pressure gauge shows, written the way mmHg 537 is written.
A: mmHg 154
